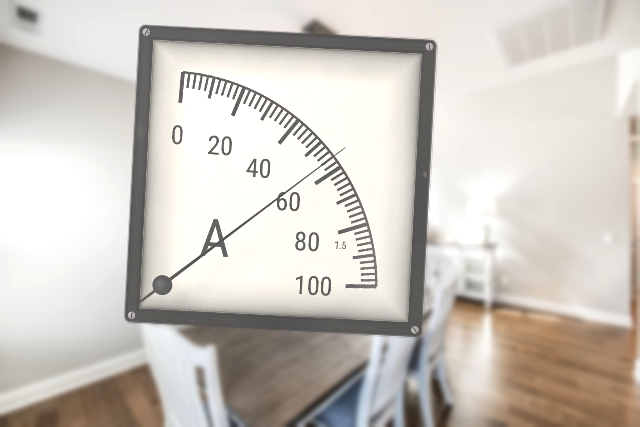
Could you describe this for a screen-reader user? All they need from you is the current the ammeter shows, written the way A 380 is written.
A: A 56
